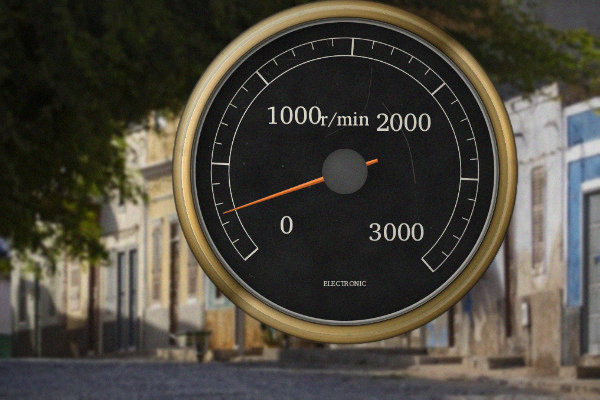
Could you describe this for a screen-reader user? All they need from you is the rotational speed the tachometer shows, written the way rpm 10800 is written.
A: rpm 250
